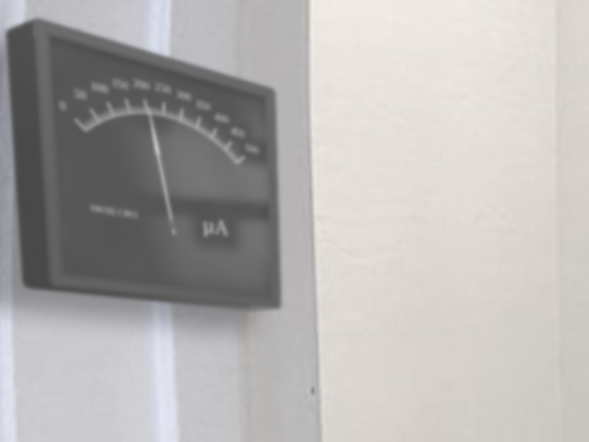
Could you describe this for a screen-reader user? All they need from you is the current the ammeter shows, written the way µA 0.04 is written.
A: µA 200
